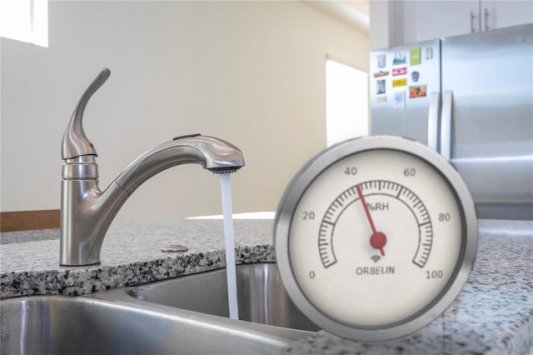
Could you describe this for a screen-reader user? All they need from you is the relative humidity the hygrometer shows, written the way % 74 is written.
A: % 40
